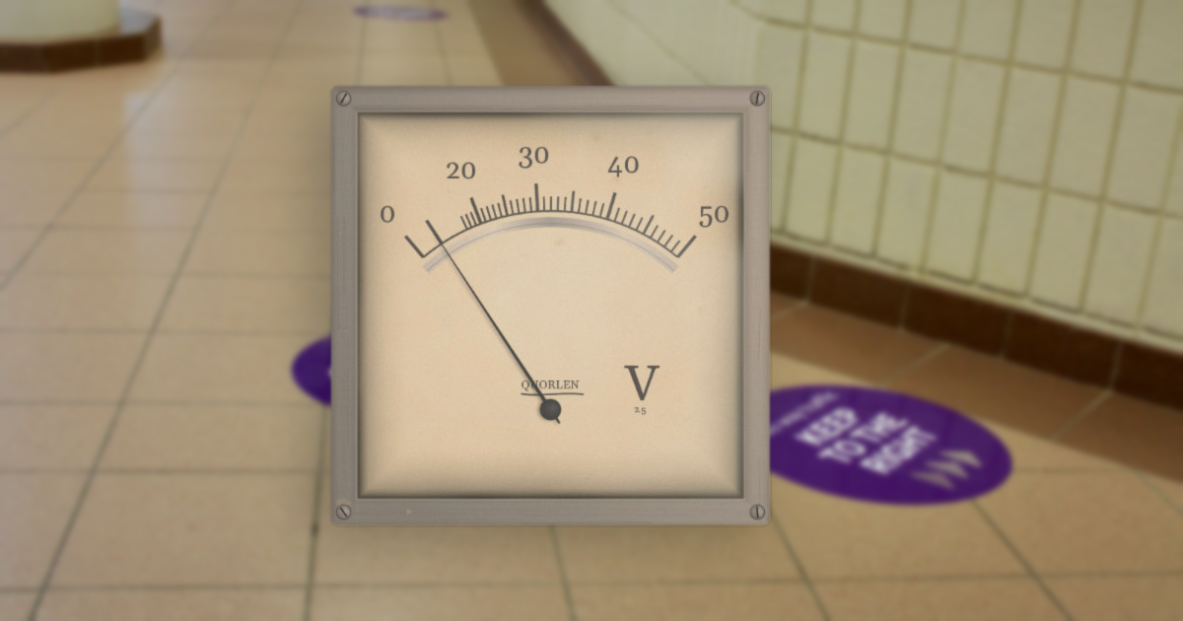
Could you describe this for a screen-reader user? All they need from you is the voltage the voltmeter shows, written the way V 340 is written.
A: V 10
